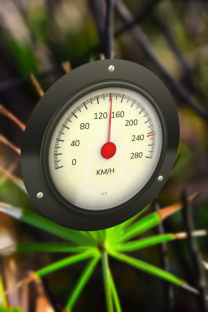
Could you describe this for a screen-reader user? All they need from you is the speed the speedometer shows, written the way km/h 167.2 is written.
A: km/h 140
